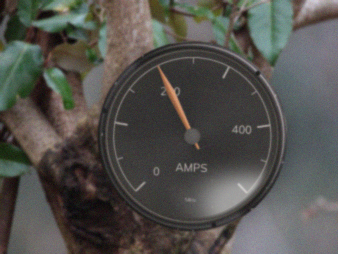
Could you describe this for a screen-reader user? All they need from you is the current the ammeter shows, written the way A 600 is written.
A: A 200
